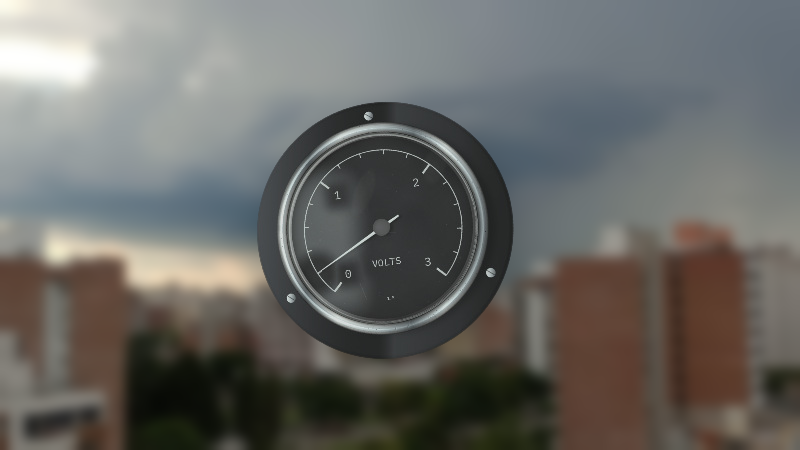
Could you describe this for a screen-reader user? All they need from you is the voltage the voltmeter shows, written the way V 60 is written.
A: V 0.2
